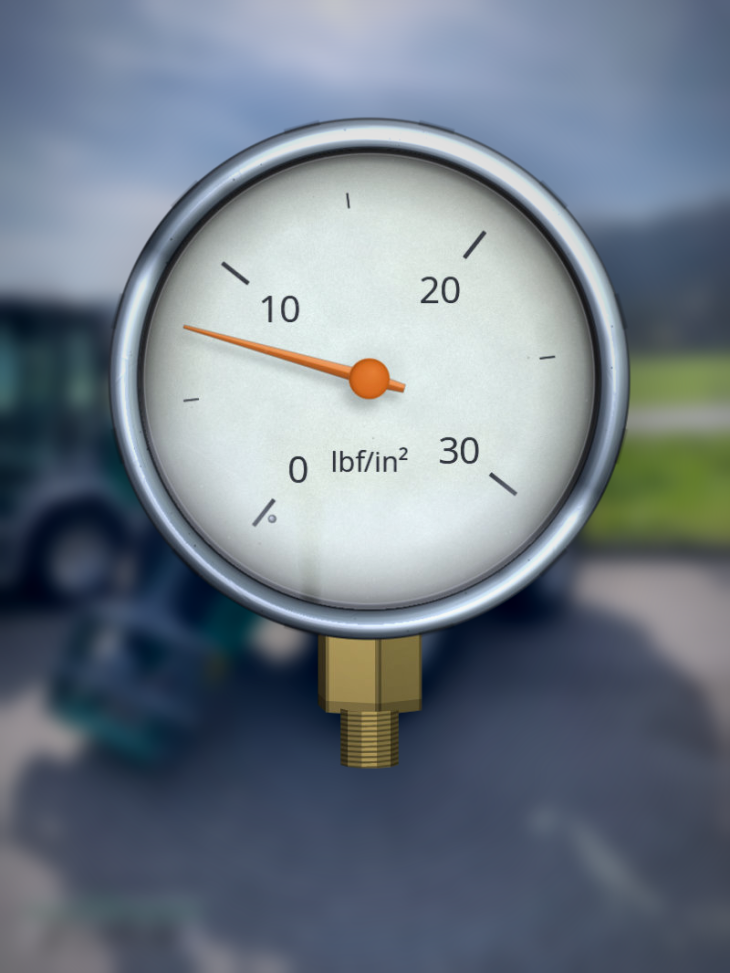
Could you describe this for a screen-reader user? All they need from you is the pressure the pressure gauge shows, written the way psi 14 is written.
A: psi 7.5
